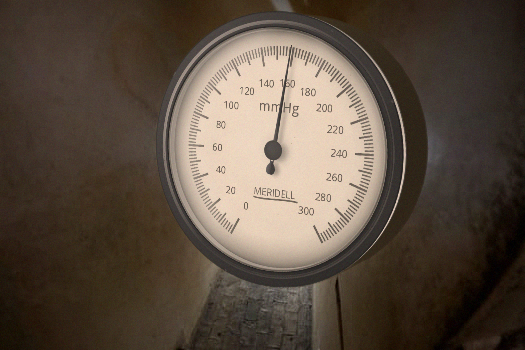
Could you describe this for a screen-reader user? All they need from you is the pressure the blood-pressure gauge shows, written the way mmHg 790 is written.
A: mmHg 160
